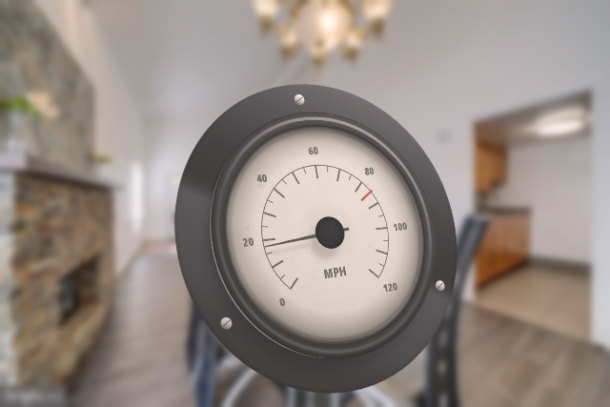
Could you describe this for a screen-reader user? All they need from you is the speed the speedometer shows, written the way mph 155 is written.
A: mph 17.5
